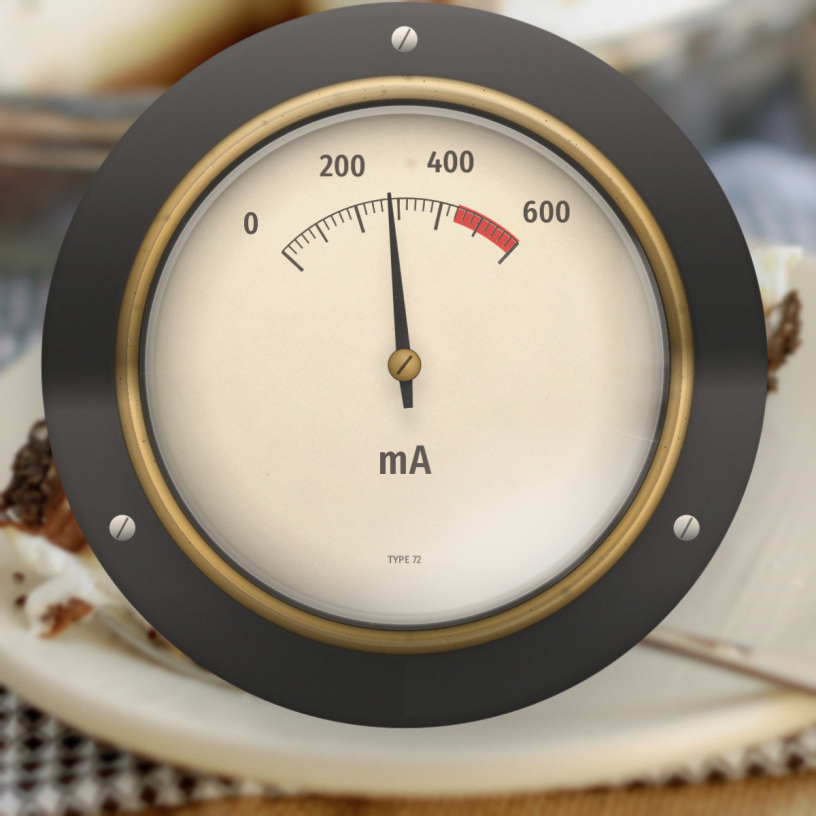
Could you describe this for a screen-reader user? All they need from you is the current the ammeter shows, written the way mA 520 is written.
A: mA 280
